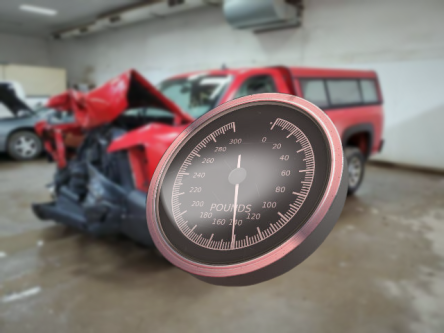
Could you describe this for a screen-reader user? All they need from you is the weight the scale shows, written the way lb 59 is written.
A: lb 140
